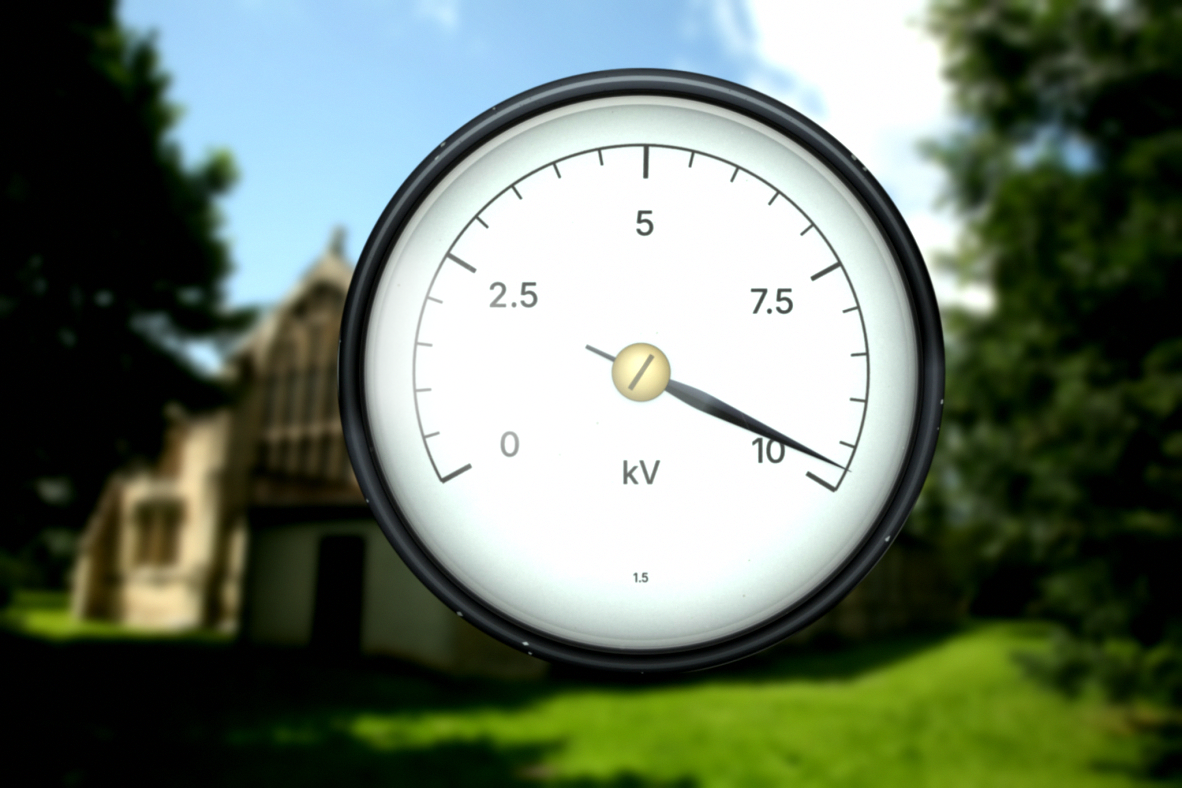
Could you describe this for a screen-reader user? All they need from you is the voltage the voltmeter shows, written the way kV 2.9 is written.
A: kV 9.75
